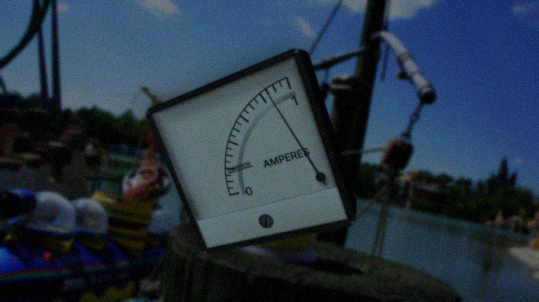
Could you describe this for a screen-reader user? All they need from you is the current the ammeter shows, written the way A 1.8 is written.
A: A 0.85
